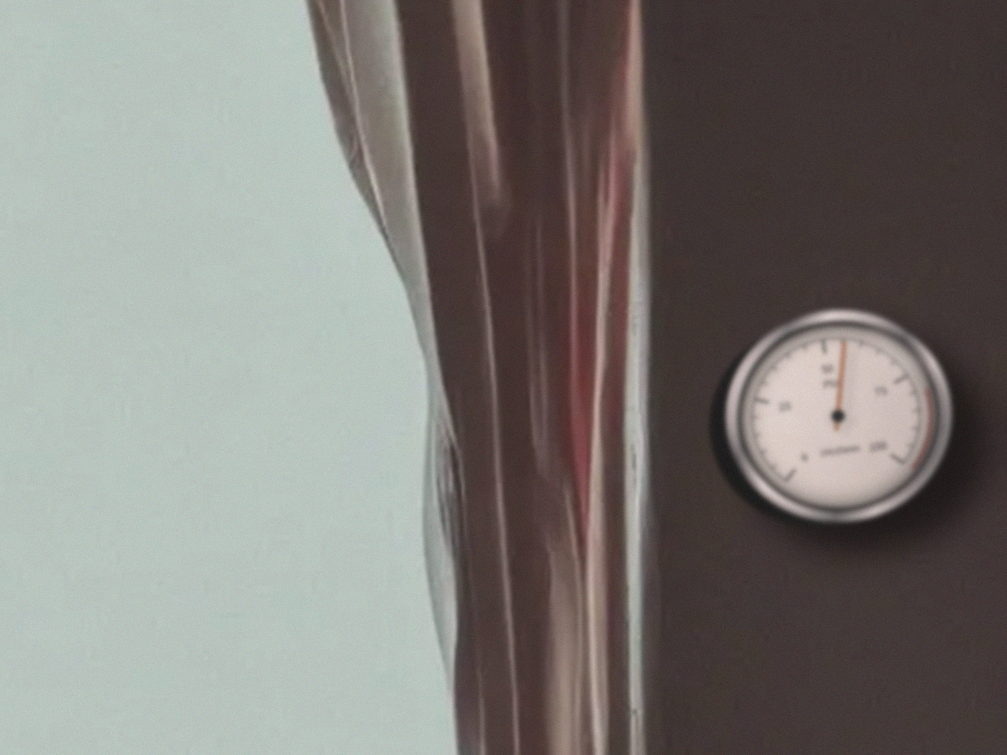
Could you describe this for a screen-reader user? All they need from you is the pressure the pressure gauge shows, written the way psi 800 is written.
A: psi 55
